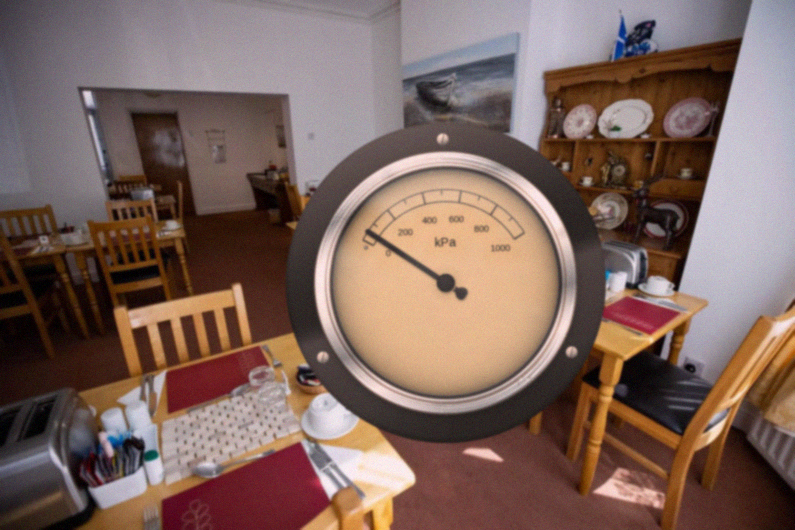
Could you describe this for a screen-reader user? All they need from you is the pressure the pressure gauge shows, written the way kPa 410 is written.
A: kPa 50
